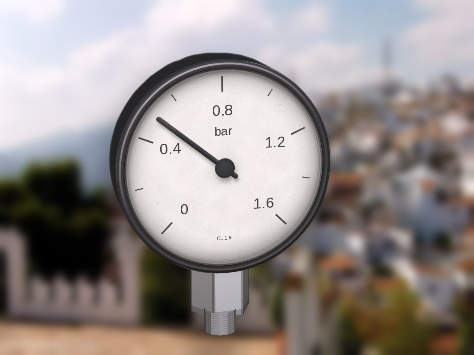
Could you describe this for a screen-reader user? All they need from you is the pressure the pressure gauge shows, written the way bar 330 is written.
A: bar 0.5
